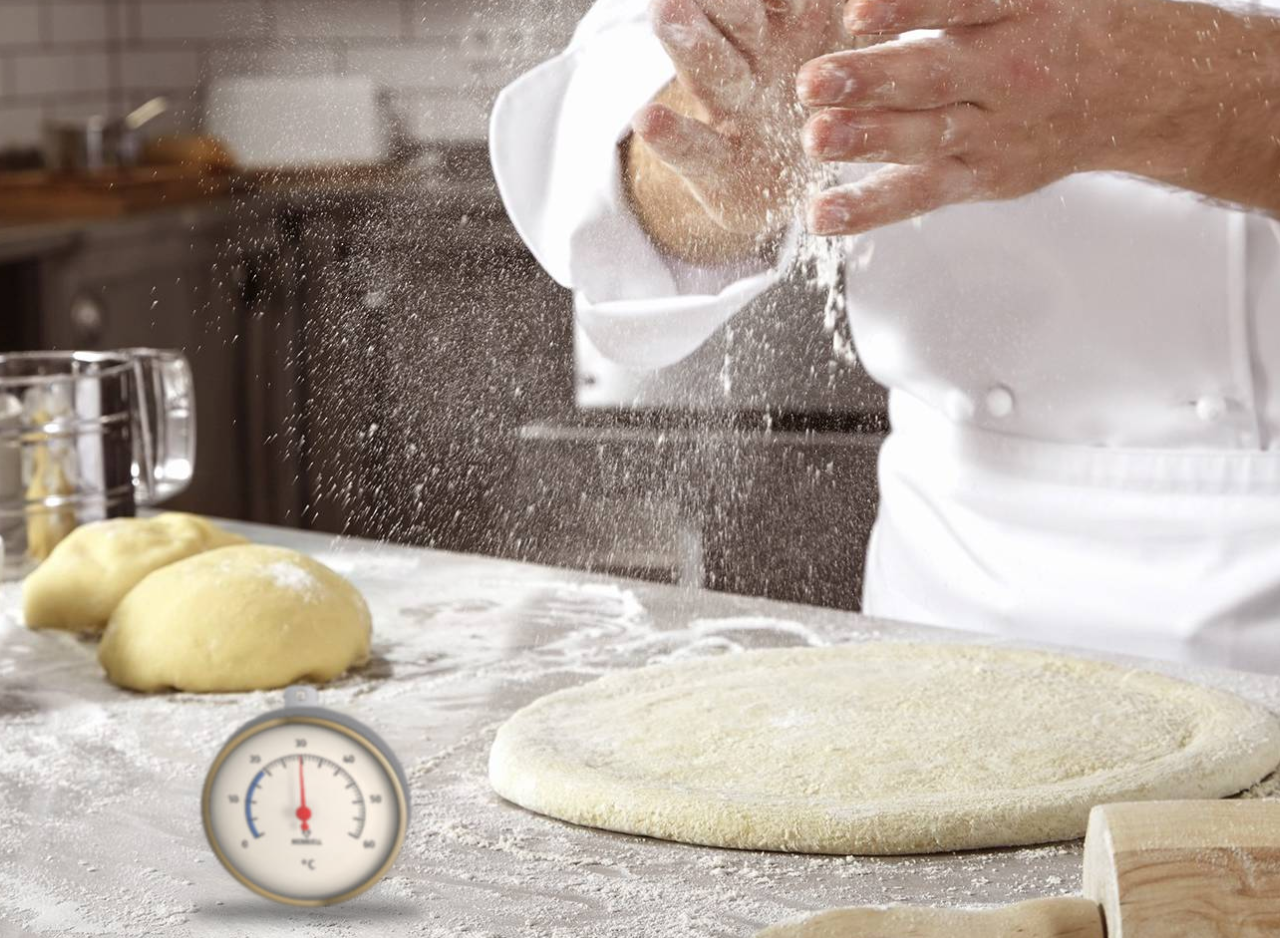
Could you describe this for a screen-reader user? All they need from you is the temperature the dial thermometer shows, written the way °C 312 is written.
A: °C 30
